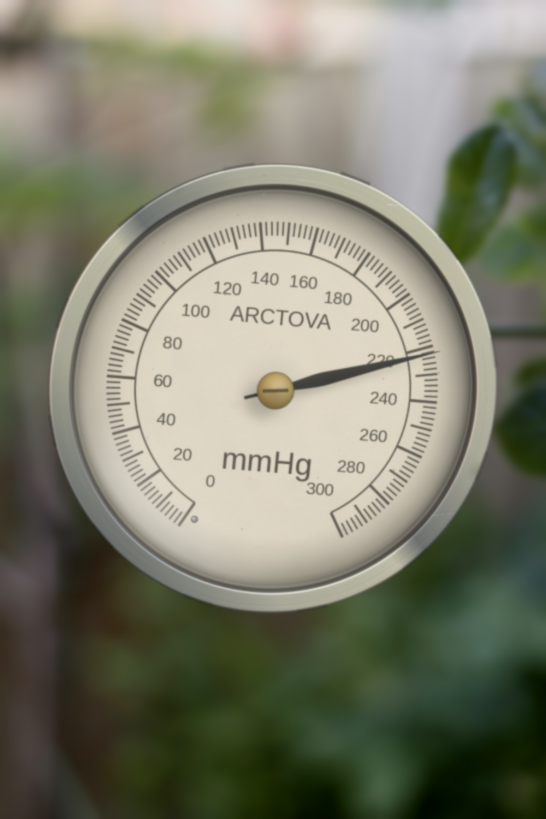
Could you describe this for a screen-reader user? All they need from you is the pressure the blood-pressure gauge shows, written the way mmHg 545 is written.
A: mmHg 222
